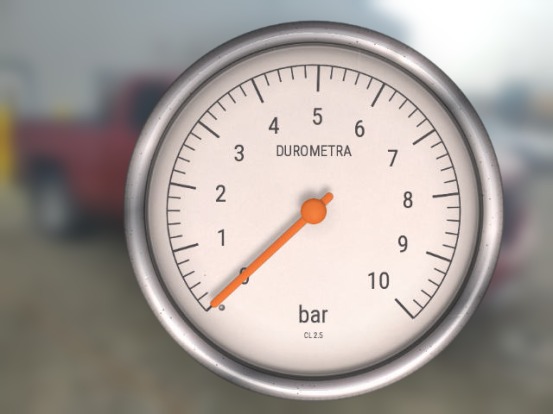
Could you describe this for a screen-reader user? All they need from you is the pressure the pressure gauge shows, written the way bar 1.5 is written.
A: bar 0
